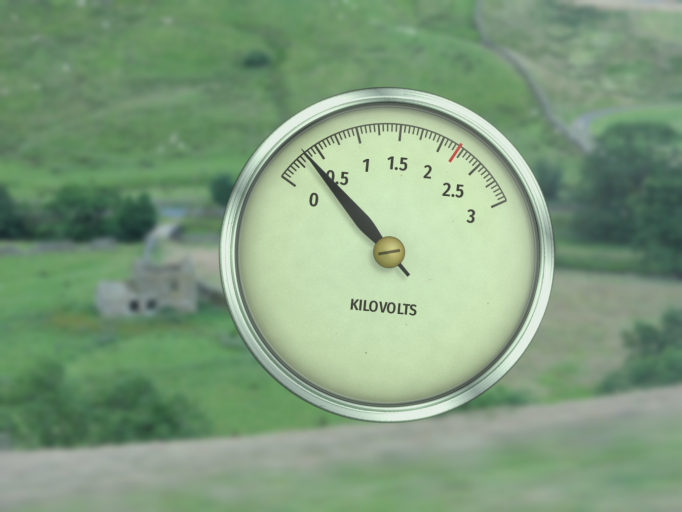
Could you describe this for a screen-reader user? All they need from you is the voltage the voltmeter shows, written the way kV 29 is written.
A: kV 0.35
